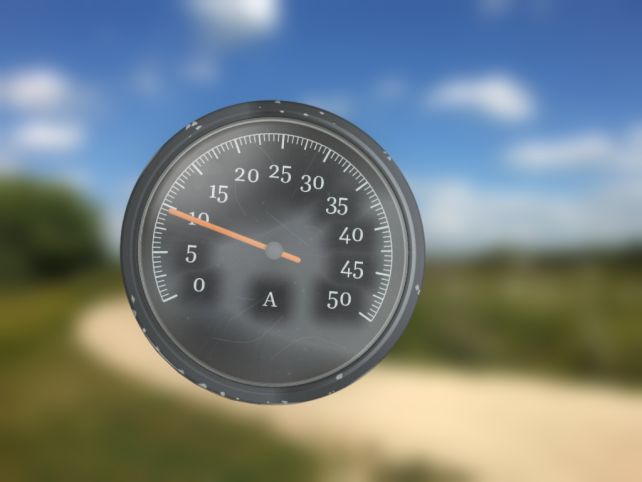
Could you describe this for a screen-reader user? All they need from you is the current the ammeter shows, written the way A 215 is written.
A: A 9.5
